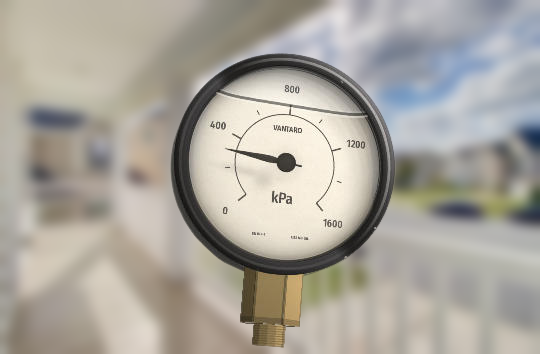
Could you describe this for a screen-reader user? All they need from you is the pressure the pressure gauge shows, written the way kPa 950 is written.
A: kPa 300
